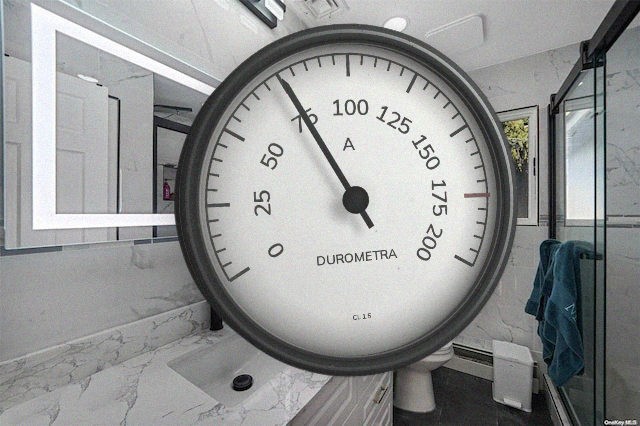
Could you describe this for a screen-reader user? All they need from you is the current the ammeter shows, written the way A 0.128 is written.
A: A 75
